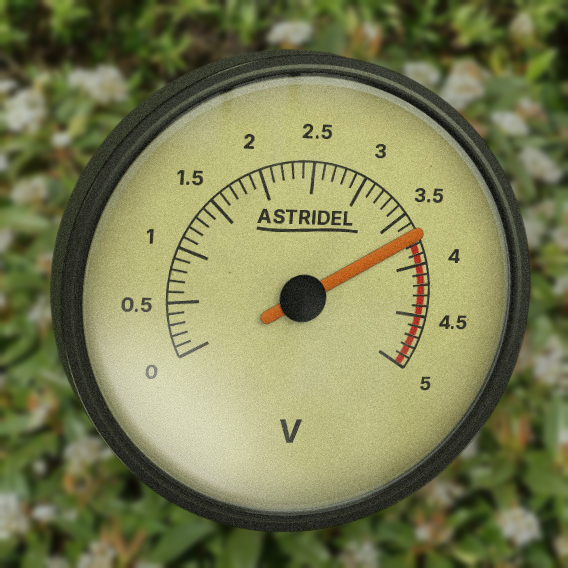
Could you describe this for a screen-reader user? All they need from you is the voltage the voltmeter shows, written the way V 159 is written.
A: V 3.7
